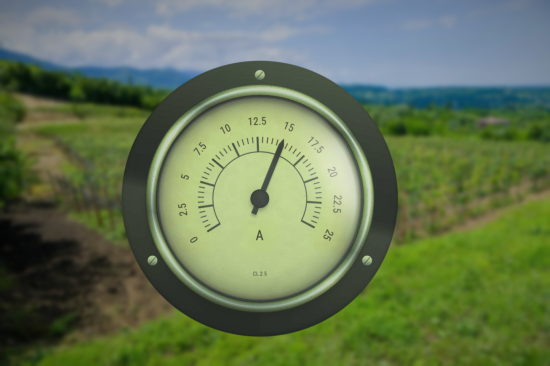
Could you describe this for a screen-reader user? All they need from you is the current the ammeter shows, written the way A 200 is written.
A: A 15
